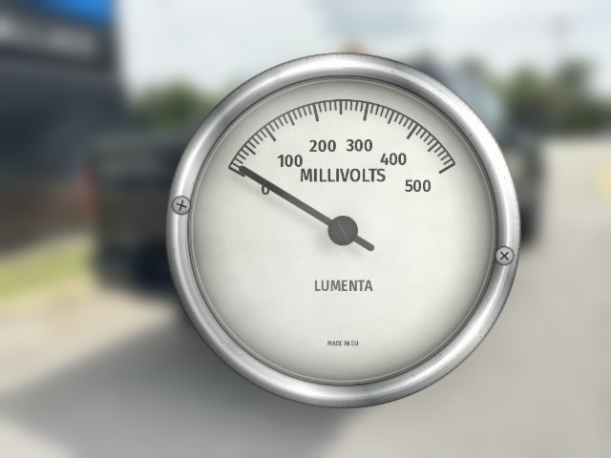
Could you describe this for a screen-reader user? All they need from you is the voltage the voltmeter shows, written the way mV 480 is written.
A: mV 10
